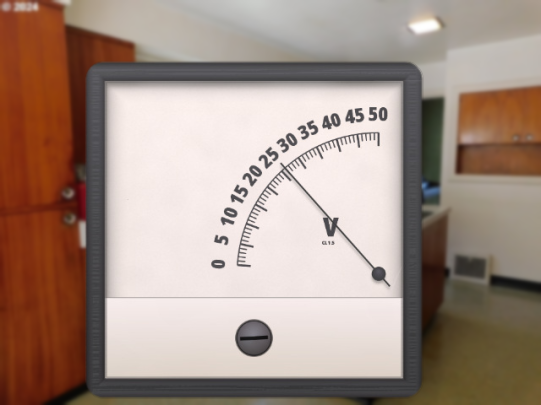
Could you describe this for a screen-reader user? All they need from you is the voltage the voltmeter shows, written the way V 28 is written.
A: V 26
